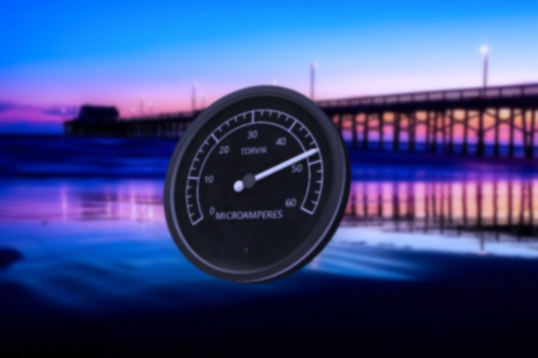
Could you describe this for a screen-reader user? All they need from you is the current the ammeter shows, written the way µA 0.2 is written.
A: µA 48
